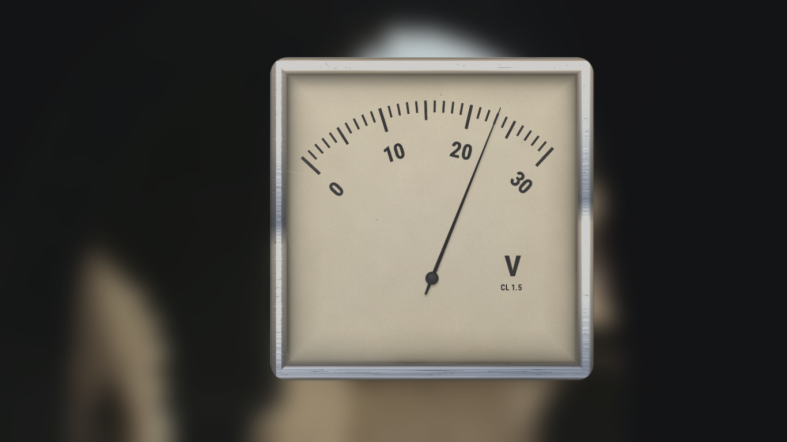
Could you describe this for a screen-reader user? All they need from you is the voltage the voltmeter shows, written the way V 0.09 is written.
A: V 23
